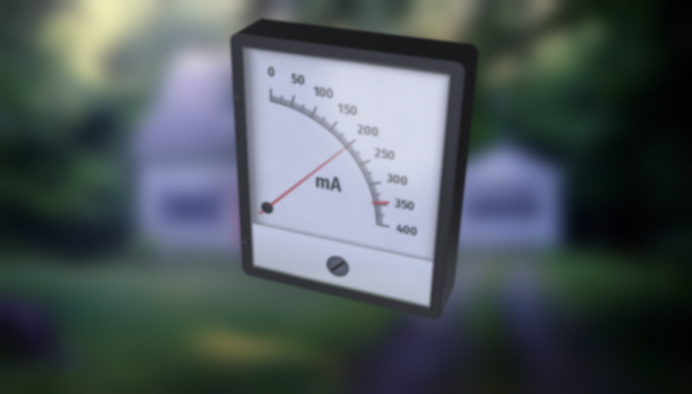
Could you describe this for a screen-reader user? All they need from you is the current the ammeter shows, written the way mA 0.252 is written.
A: mA 200
